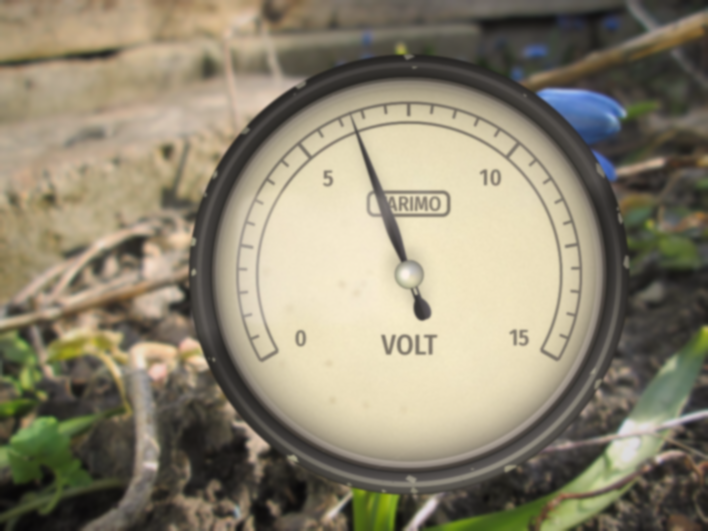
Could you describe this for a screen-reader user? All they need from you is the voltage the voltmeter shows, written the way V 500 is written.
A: V 6.25
